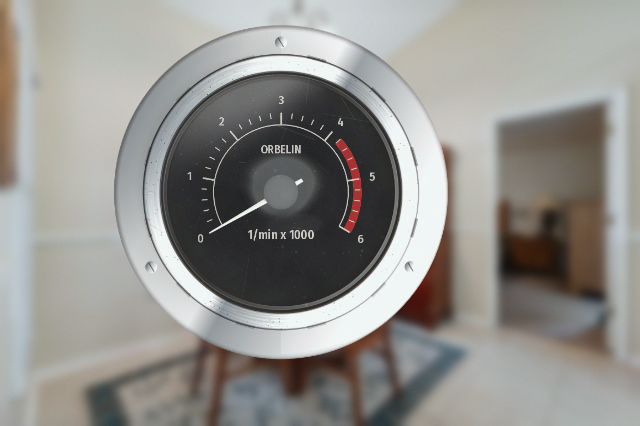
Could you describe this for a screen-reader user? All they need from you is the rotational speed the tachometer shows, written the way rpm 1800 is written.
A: rpm 0
